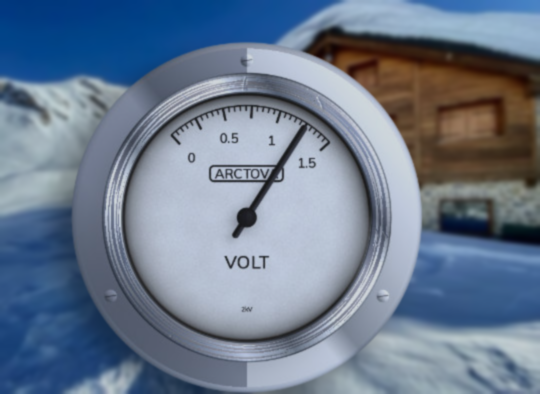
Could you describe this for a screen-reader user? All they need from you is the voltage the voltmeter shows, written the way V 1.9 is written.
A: V 1.25
